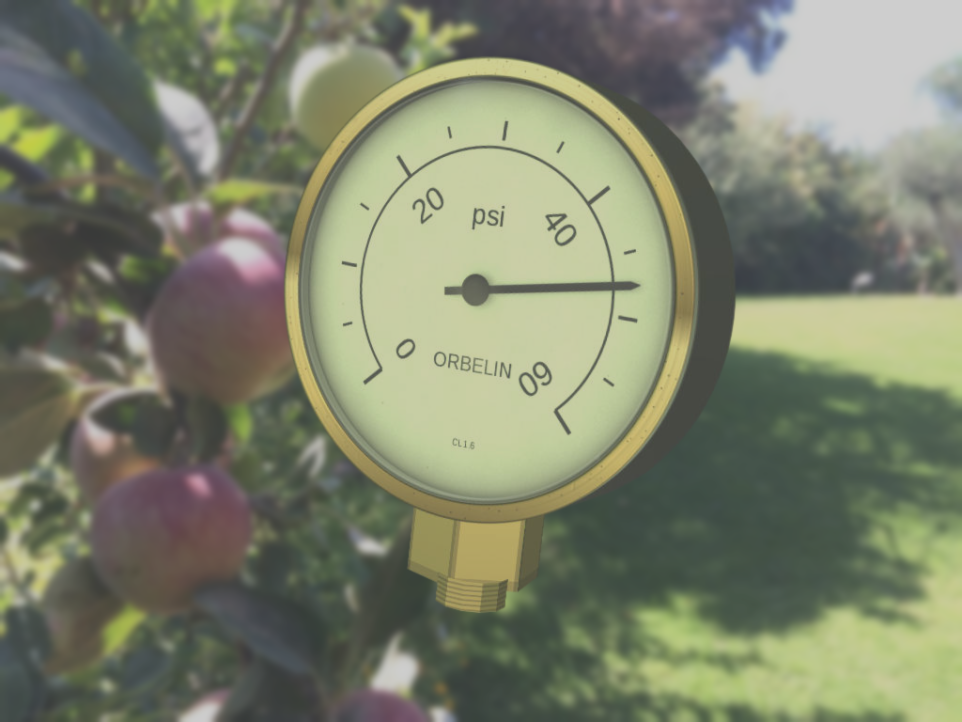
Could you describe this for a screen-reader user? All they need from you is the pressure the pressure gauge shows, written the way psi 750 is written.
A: psi 47.5
